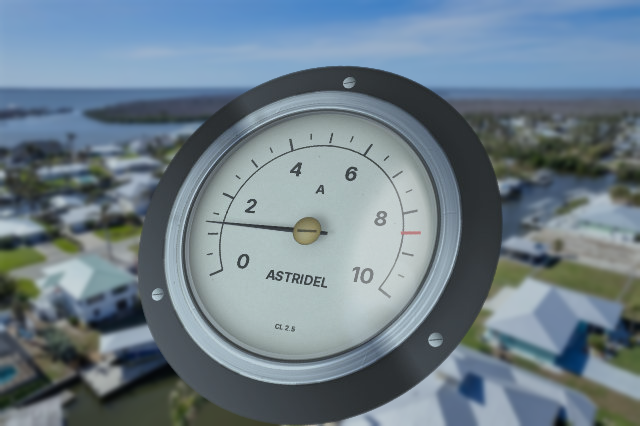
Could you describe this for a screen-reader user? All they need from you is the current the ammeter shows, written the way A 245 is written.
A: A 1.25
